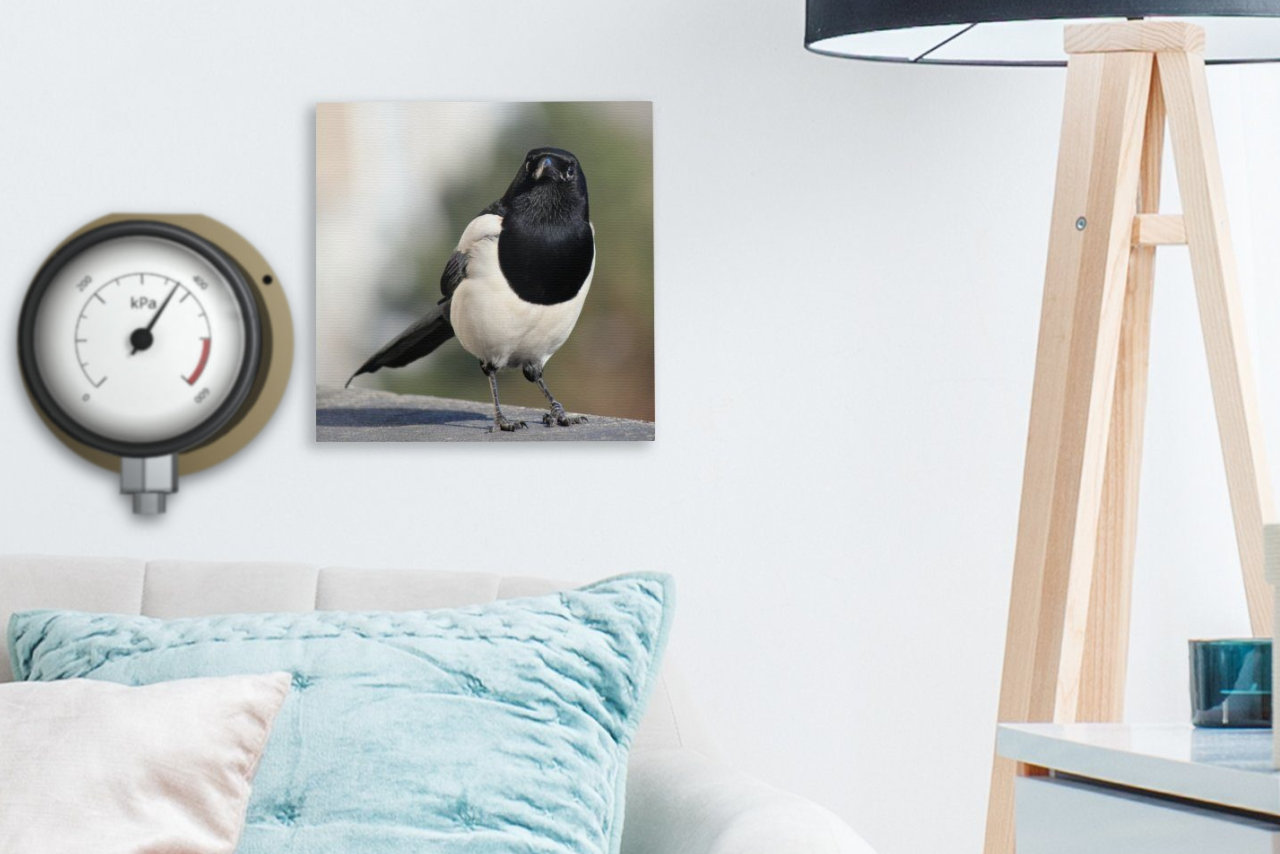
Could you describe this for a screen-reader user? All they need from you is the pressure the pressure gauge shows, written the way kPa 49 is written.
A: kPa 375
